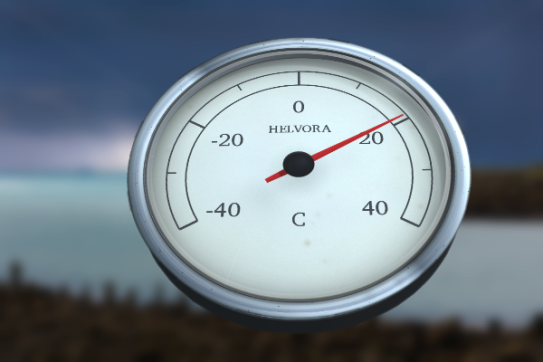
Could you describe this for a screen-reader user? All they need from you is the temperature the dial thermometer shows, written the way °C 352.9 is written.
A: °C 20
